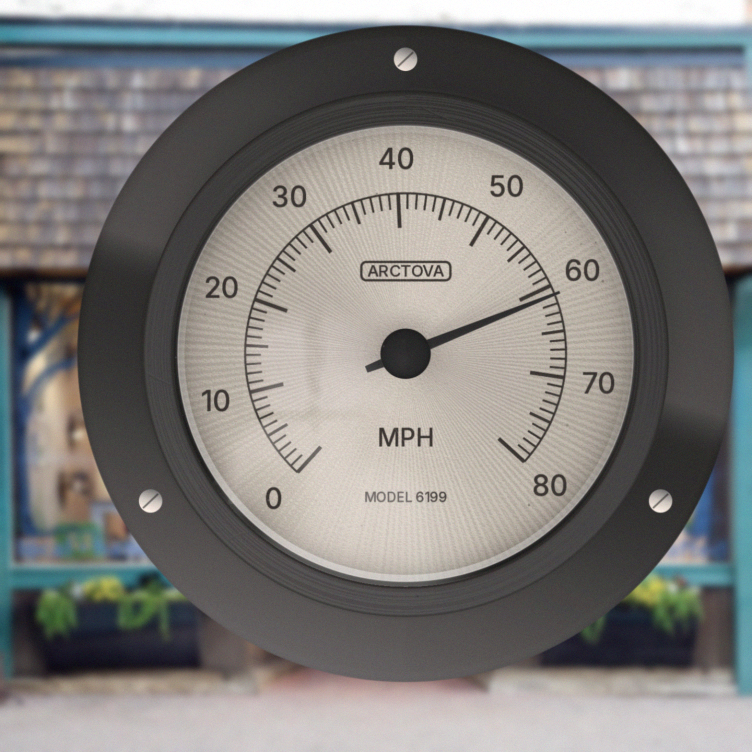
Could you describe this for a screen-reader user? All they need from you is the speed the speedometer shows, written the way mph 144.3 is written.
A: mph 61
